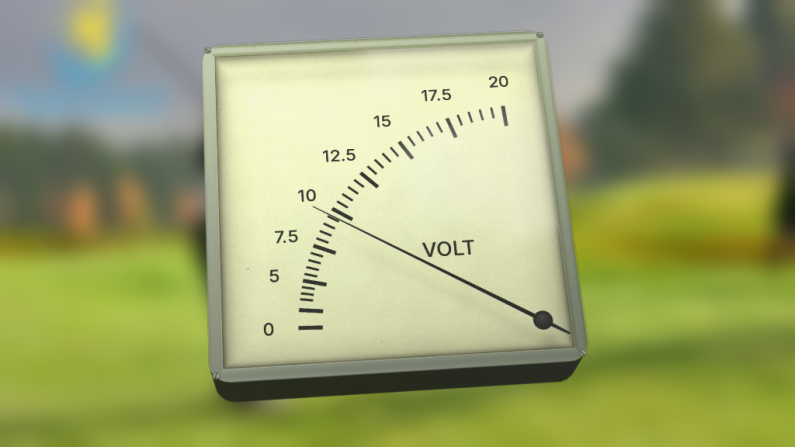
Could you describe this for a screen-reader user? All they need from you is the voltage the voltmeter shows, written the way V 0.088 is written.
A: V 9.5
